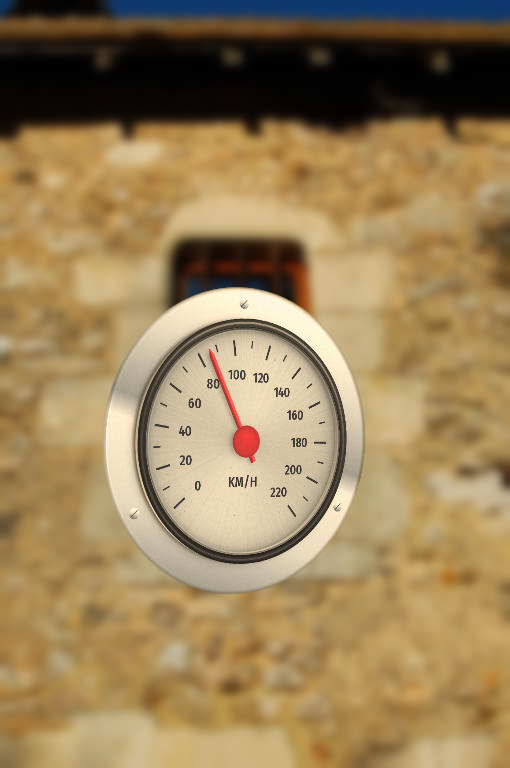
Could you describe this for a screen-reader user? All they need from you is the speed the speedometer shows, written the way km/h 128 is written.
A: km/h 85
